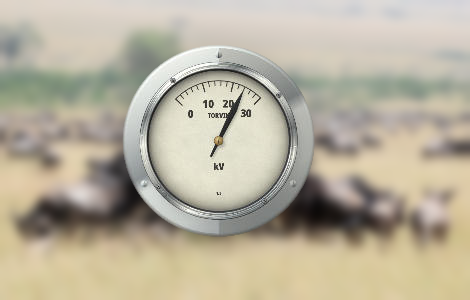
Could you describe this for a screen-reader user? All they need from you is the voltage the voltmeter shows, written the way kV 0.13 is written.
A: kV 24
